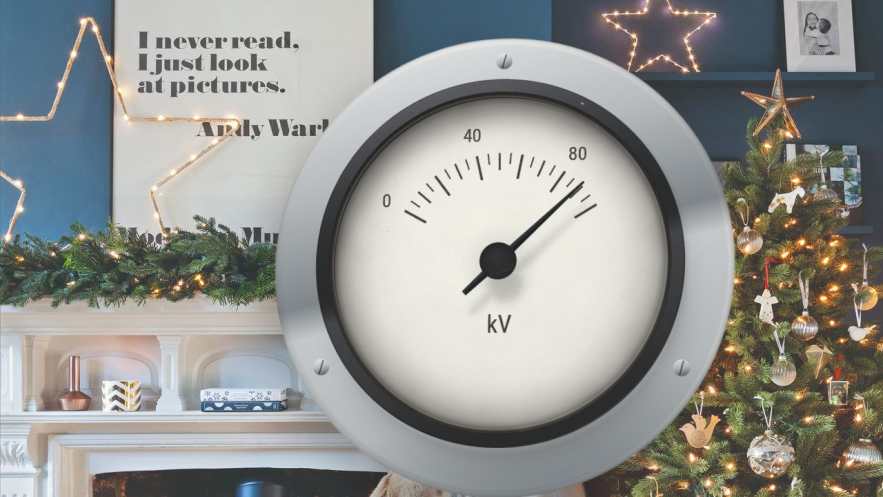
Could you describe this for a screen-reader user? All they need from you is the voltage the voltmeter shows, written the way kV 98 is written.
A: kV 90
